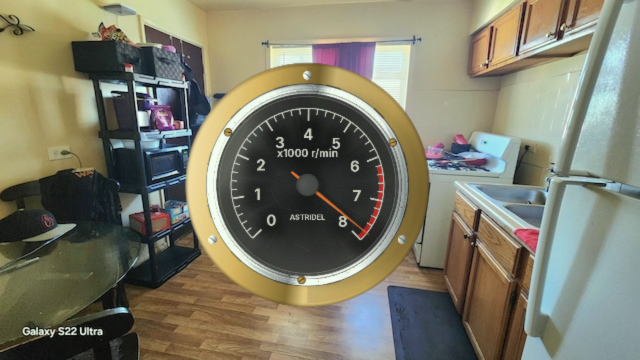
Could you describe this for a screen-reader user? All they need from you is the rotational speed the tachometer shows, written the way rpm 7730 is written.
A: rpm 7800
